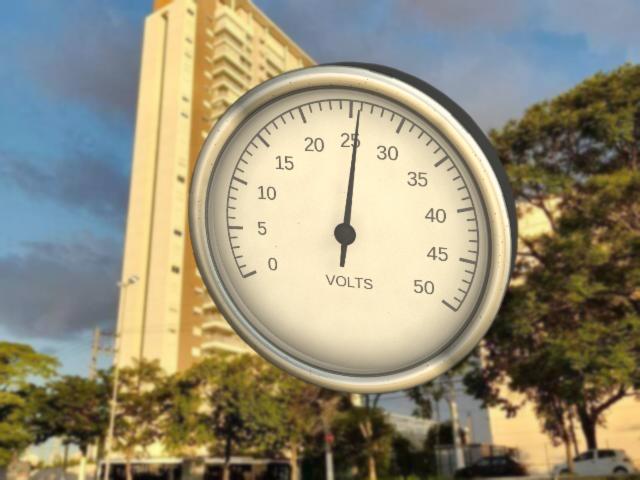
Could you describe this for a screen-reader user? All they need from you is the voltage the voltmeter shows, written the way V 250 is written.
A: V 26
